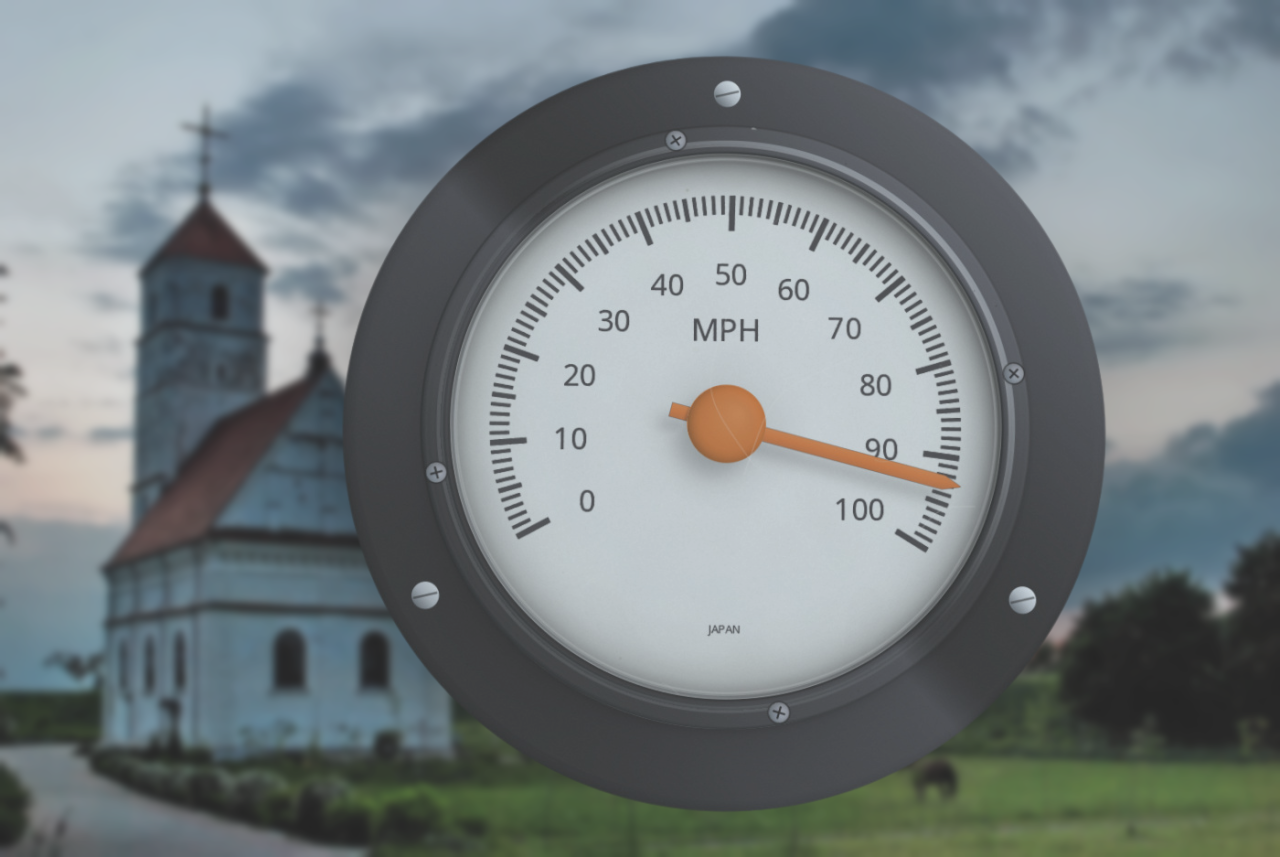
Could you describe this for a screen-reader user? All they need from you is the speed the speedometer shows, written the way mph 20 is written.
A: mph 93
